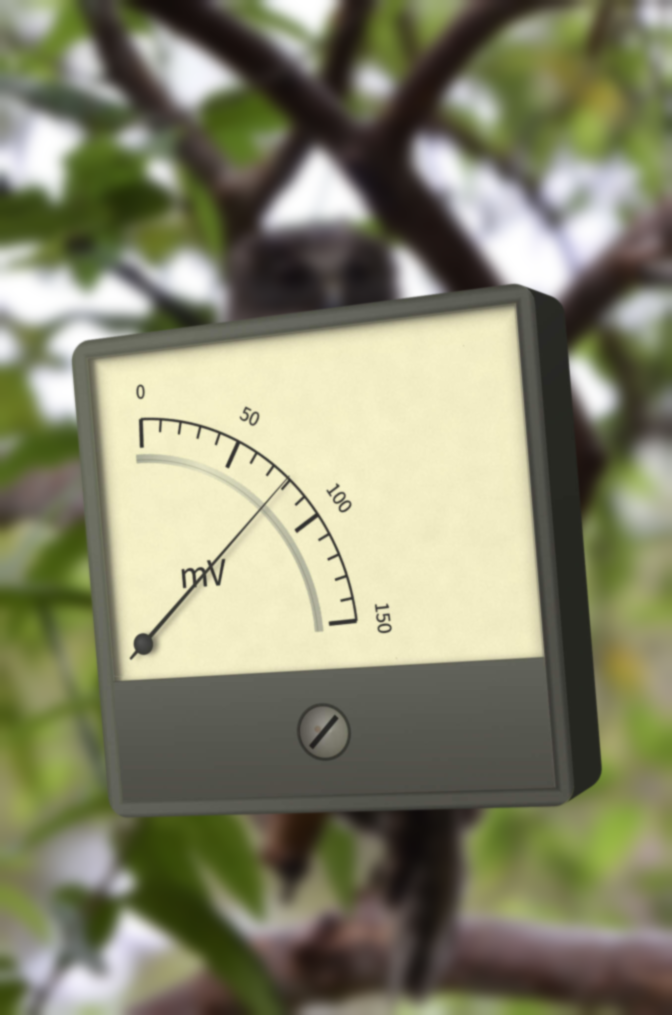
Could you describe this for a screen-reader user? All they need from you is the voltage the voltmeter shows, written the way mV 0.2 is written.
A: mV 80
